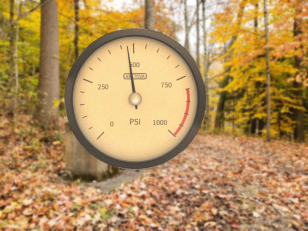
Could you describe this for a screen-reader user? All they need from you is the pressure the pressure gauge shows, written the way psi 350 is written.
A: psi 475
